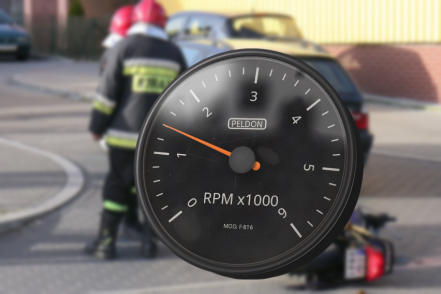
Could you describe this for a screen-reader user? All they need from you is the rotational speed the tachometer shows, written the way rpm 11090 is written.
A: rpm 1400
